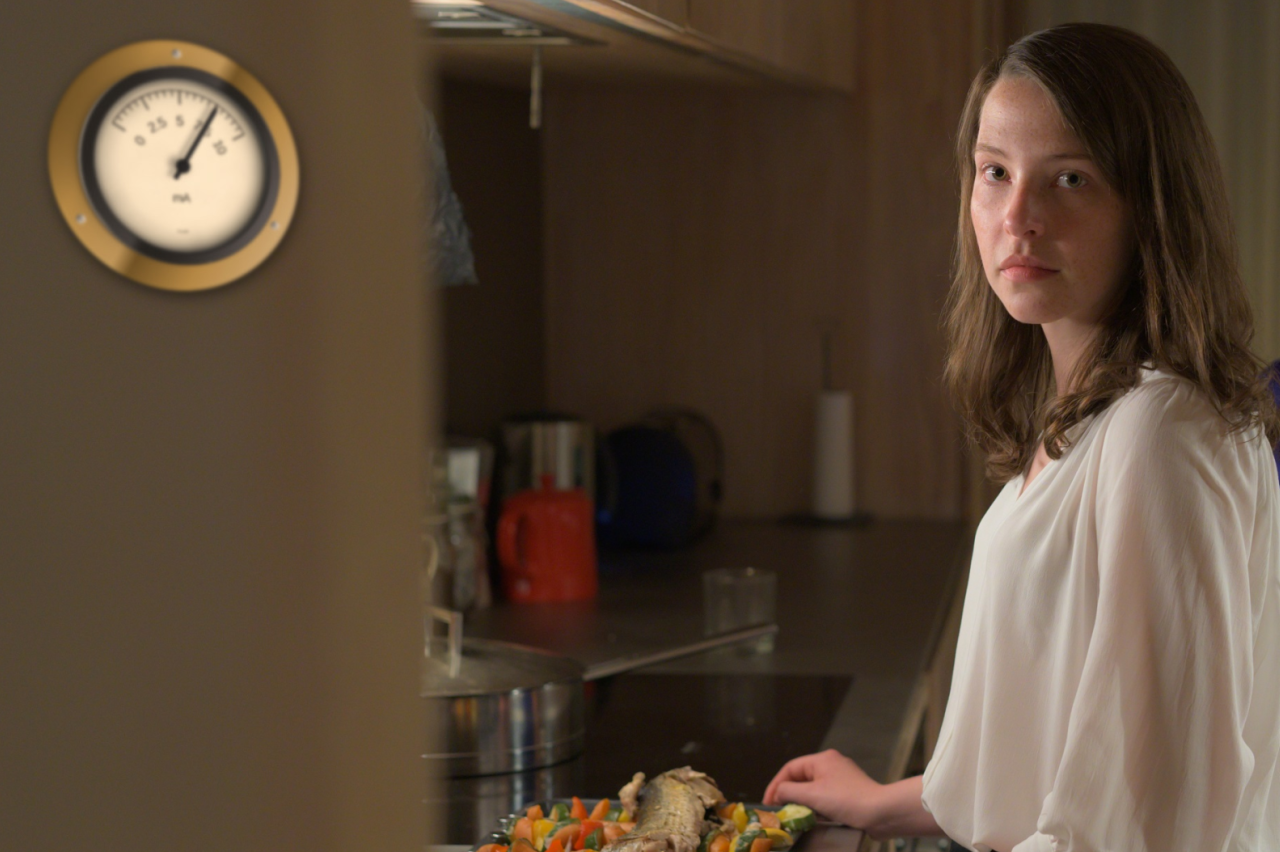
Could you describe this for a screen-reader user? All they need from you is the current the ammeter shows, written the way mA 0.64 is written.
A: mA 7.5
